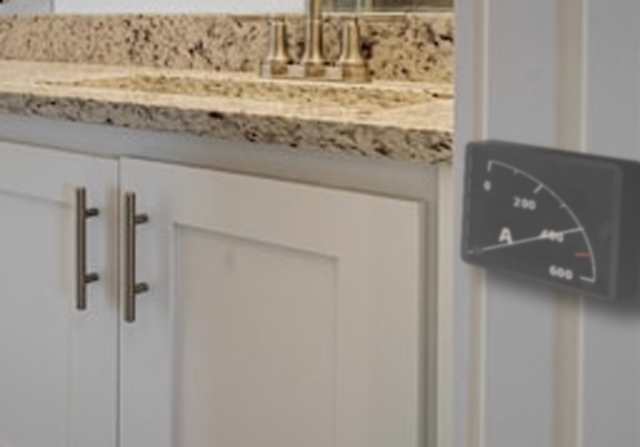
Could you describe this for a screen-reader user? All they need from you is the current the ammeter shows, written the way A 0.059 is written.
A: A 400
